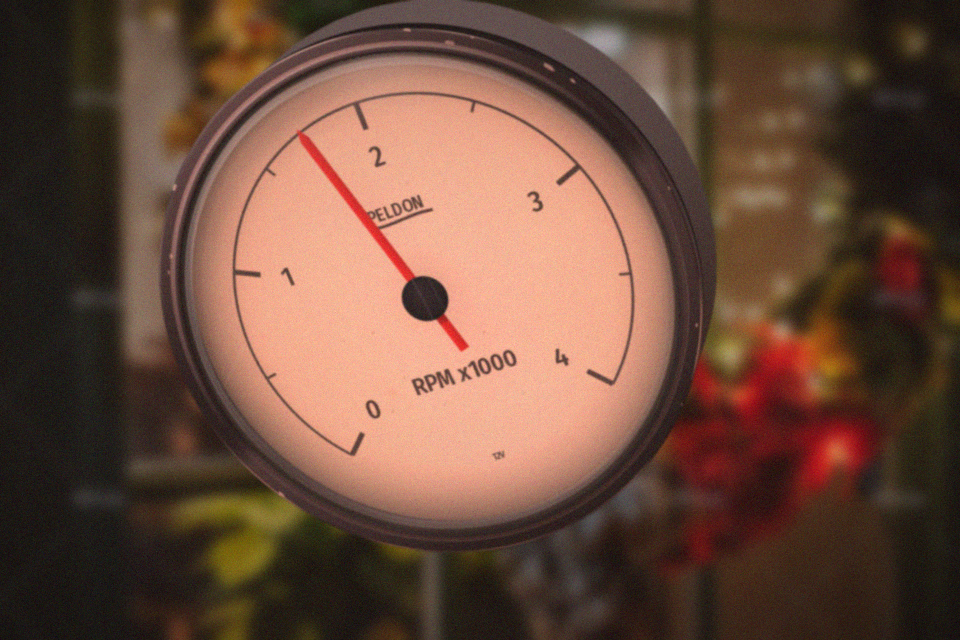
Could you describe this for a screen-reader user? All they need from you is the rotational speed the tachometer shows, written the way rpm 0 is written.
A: rpm 1750
